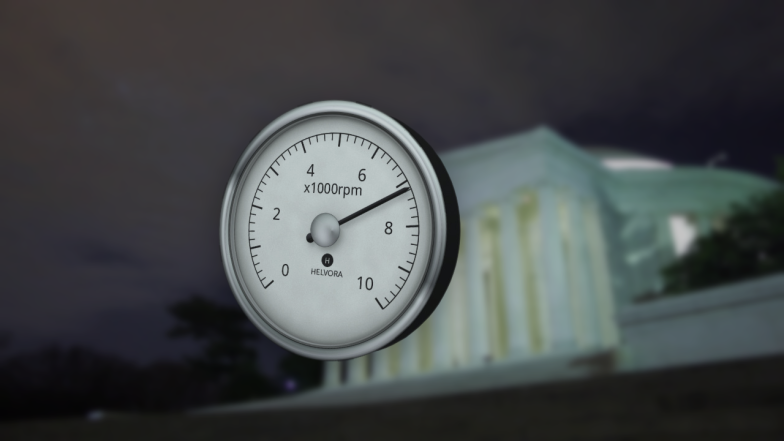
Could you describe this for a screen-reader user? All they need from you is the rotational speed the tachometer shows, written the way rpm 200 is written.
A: rpm 7200
